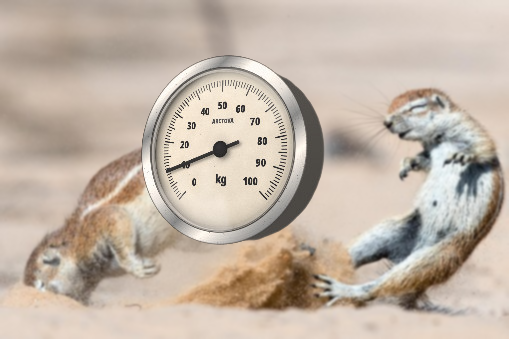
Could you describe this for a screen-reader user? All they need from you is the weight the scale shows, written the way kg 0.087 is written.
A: kg 10
